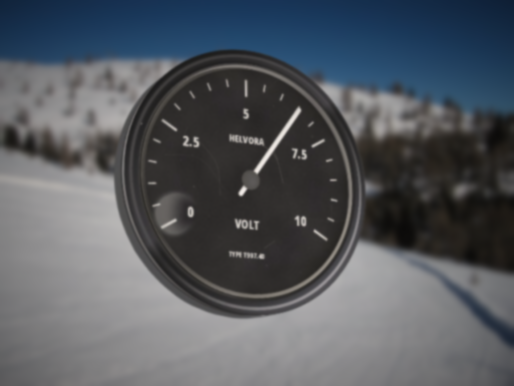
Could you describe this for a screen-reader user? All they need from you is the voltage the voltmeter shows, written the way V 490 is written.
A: V 6.5
